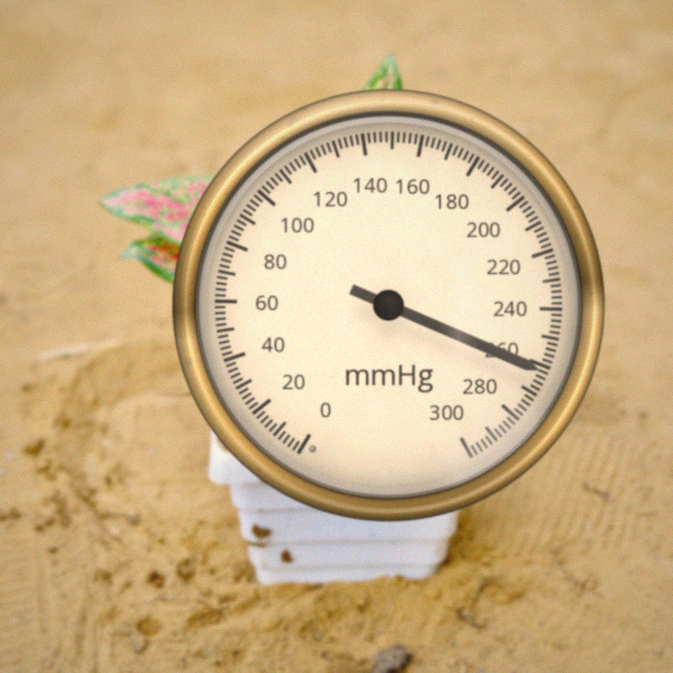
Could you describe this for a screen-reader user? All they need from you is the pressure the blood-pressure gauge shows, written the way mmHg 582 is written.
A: mmHg 262
